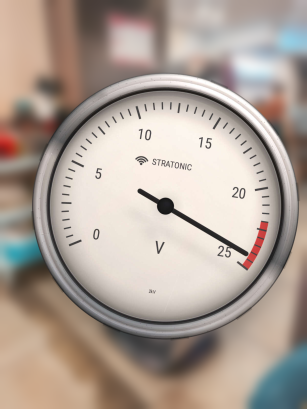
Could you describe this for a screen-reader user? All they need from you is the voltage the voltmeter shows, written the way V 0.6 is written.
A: V 24.25
